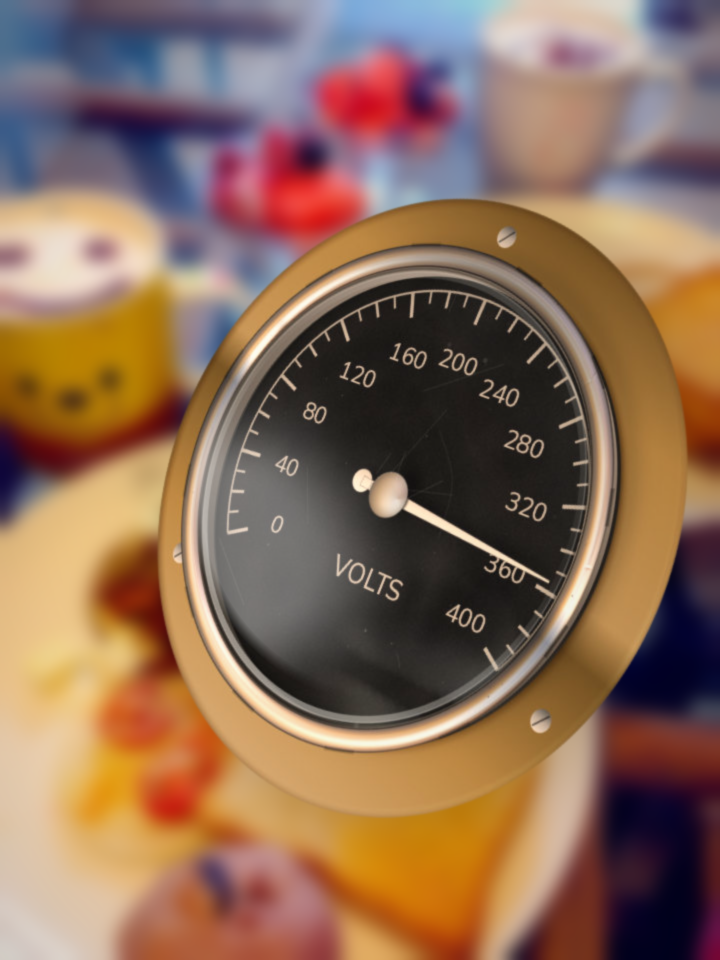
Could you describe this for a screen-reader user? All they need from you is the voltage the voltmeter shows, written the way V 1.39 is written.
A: V 355
